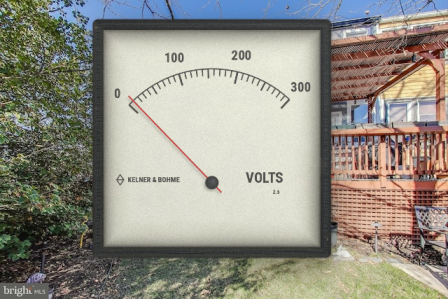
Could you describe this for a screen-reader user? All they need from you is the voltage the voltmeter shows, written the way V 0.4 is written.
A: V 10
